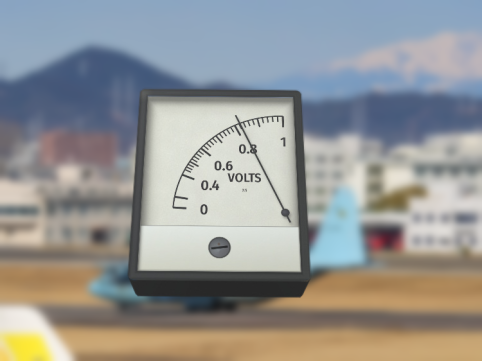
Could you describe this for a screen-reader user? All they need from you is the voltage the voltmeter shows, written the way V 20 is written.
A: V 0.82
